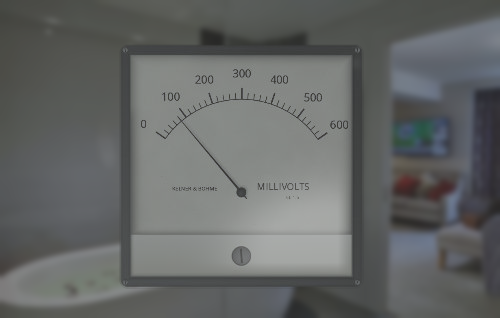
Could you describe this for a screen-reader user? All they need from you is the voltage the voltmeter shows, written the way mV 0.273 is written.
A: mV 80
